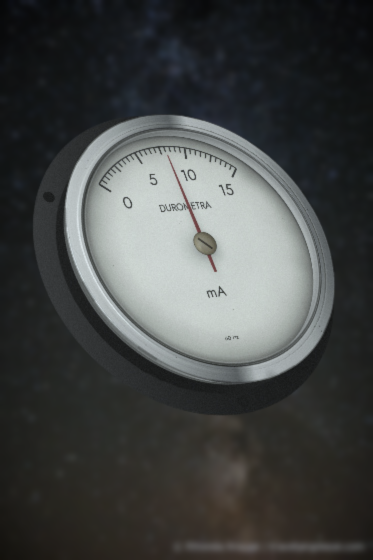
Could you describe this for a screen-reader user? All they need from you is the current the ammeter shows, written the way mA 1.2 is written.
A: mA 7.5
